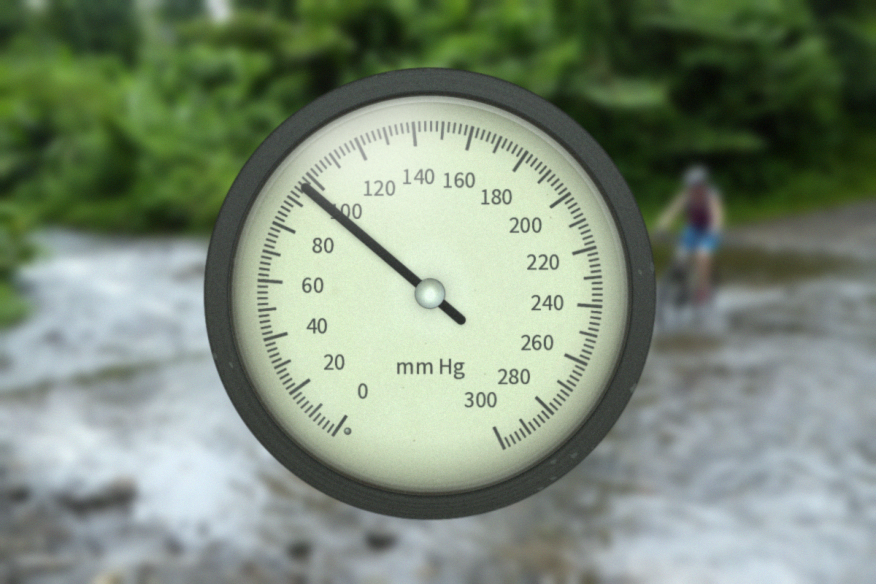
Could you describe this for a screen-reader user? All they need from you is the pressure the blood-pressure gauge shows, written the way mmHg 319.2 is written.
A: mmHg 96
